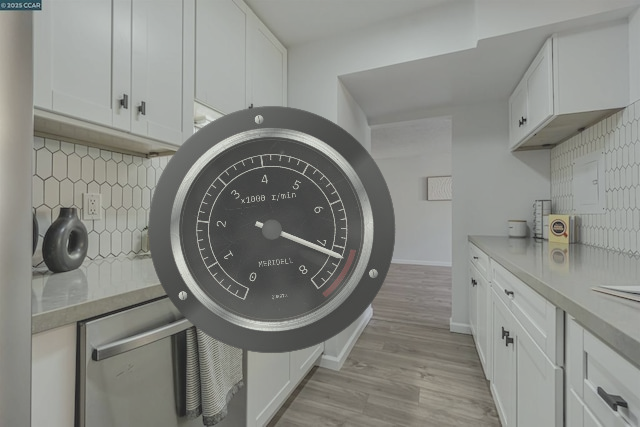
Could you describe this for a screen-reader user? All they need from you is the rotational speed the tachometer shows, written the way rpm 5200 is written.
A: rpm 7200
